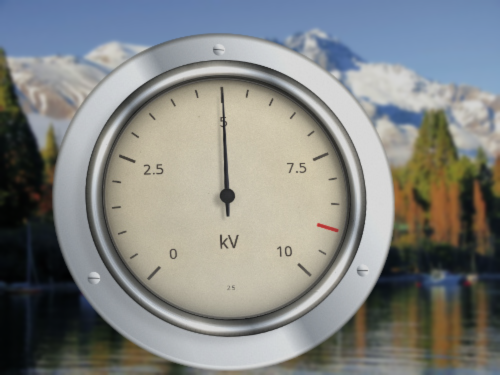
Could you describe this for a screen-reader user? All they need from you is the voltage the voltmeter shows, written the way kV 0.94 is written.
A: kV 5
